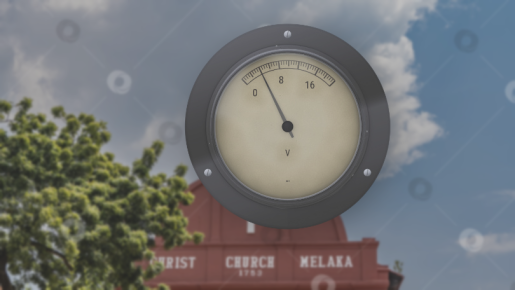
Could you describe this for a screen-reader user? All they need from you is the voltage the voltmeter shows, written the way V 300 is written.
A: V 4
